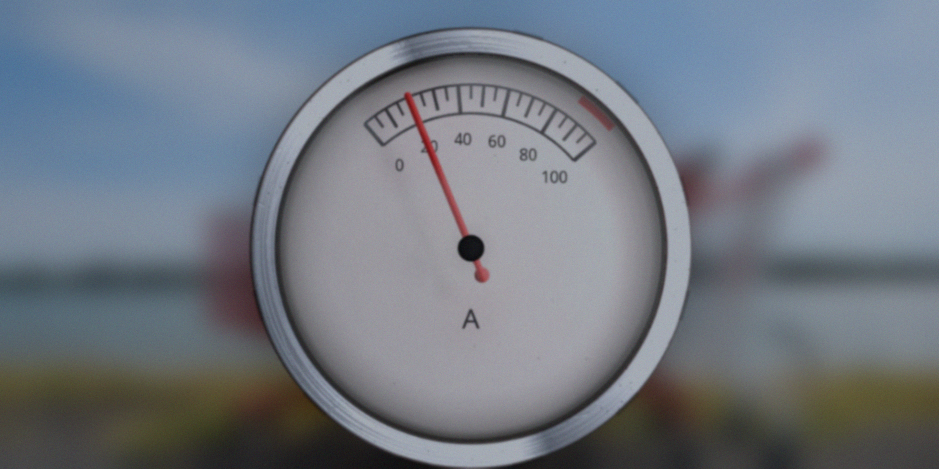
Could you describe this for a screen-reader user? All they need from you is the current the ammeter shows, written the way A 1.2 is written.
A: A 20
